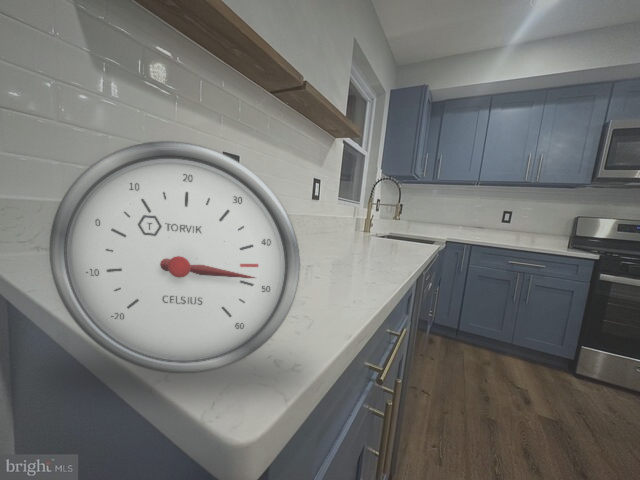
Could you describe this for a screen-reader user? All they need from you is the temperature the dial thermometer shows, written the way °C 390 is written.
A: °C 47.5
